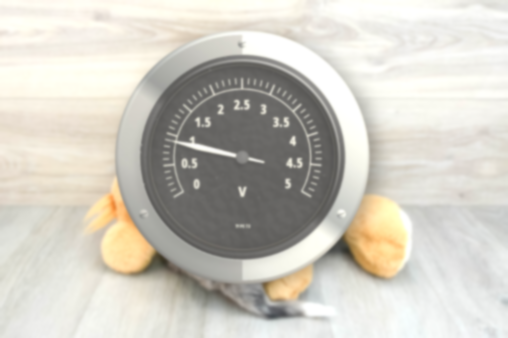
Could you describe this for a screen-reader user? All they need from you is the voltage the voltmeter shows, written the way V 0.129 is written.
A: V 0.9
